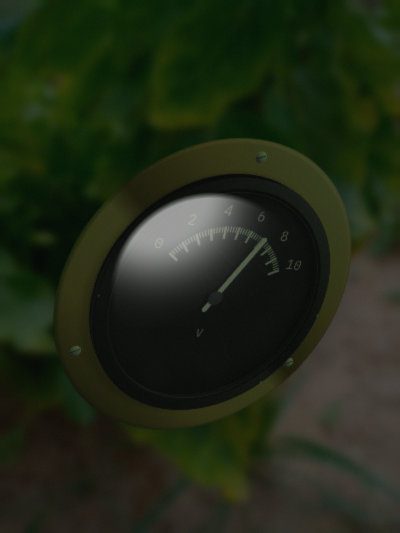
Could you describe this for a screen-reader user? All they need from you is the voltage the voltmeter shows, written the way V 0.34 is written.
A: V 7
